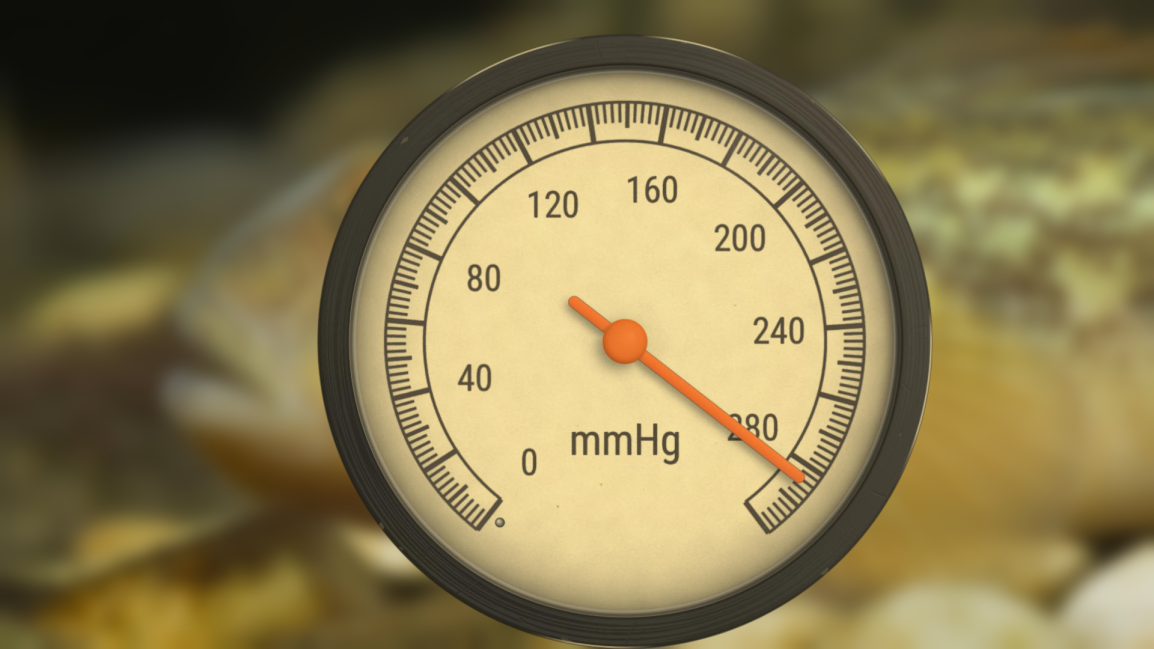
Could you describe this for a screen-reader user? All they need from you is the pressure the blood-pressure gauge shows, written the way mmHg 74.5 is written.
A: mmHg 284
